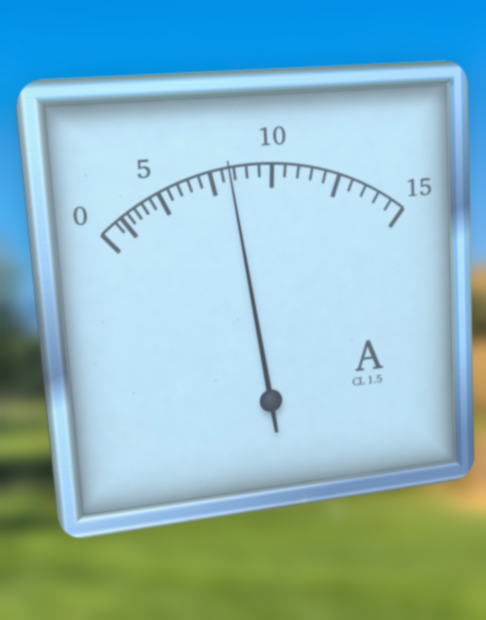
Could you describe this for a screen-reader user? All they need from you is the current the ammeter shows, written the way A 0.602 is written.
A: A 8.25
